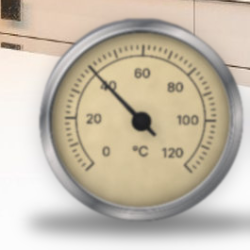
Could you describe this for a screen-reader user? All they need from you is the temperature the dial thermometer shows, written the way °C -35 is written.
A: °C 40
